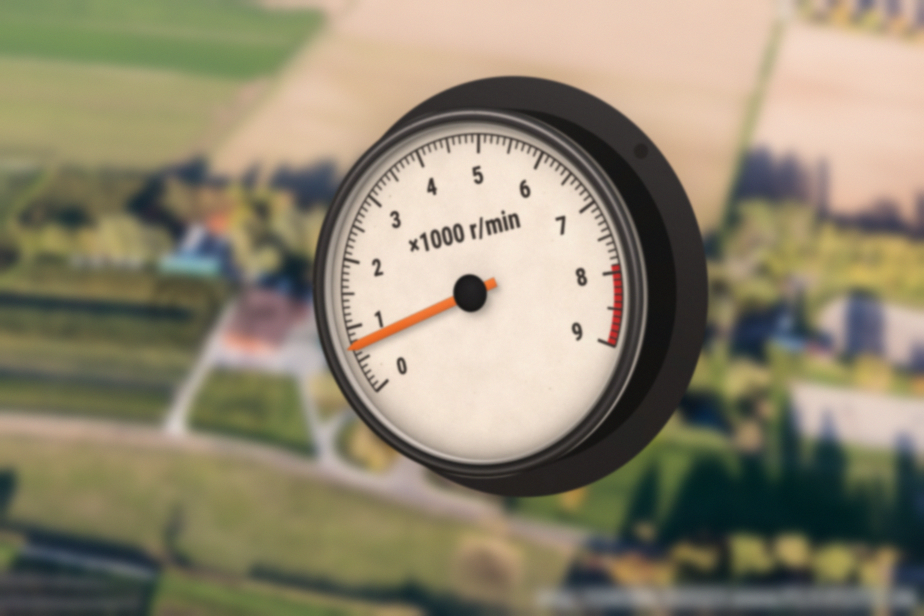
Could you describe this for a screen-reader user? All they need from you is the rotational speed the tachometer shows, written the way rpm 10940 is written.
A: rpm 700
